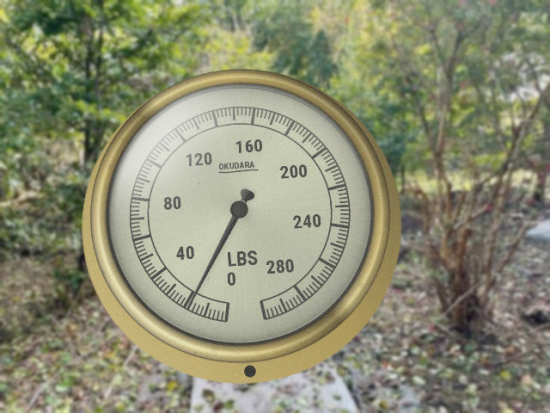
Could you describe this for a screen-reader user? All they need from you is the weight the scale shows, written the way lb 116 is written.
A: lb 18
